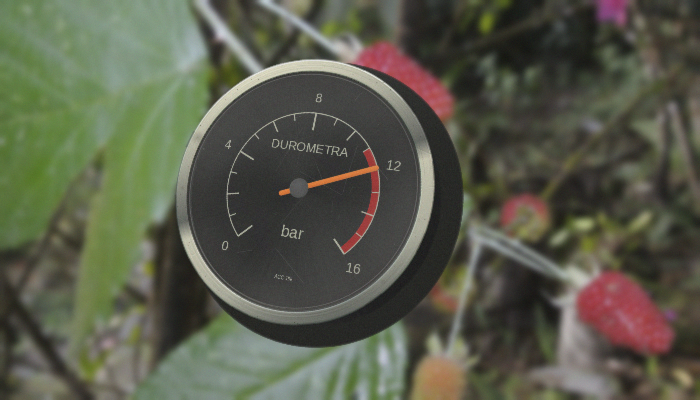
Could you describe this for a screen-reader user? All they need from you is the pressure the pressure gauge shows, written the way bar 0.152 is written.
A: bar 12
